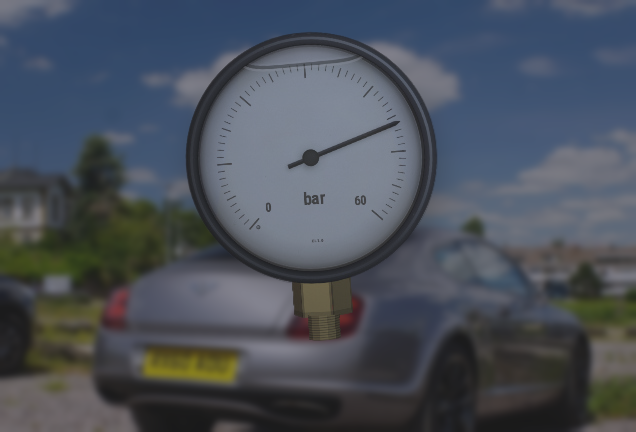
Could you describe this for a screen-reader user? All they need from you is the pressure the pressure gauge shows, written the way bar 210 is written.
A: bar 46
